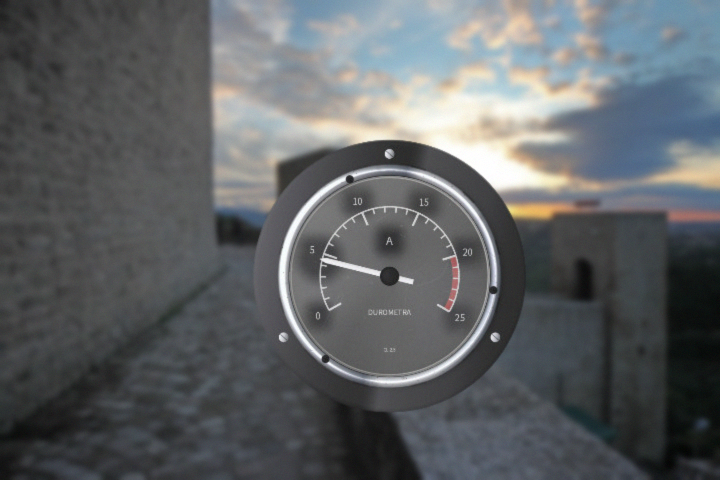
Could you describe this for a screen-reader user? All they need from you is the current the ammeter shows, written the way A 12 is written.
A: A 4.5
